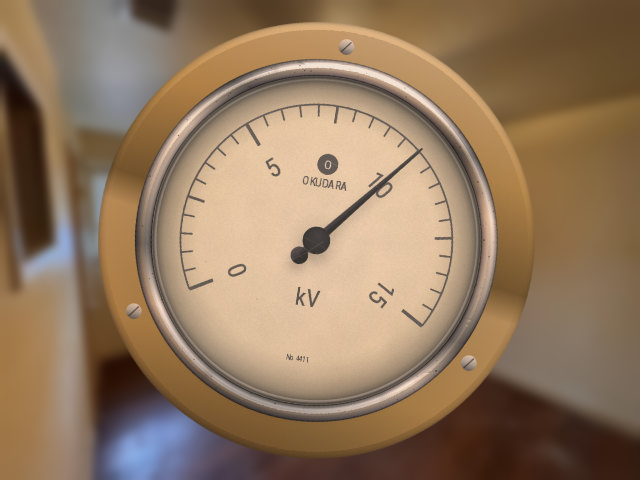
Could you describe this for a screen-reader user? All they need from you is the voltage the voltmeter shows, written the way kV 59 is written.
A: kV 10
